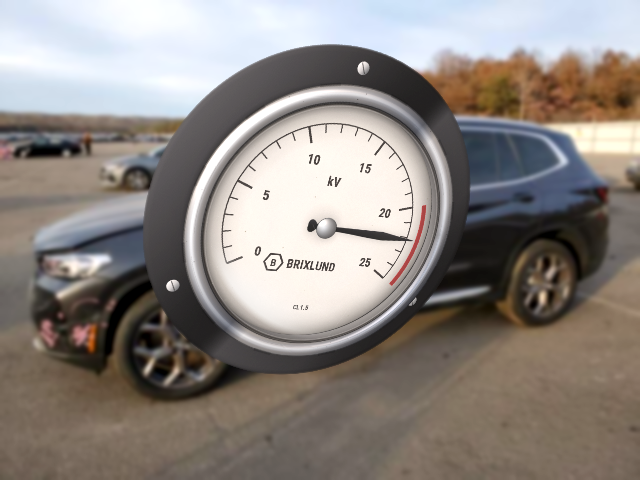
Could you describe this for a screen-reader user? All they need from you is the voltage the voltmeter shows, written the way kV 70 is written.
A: kV 22
